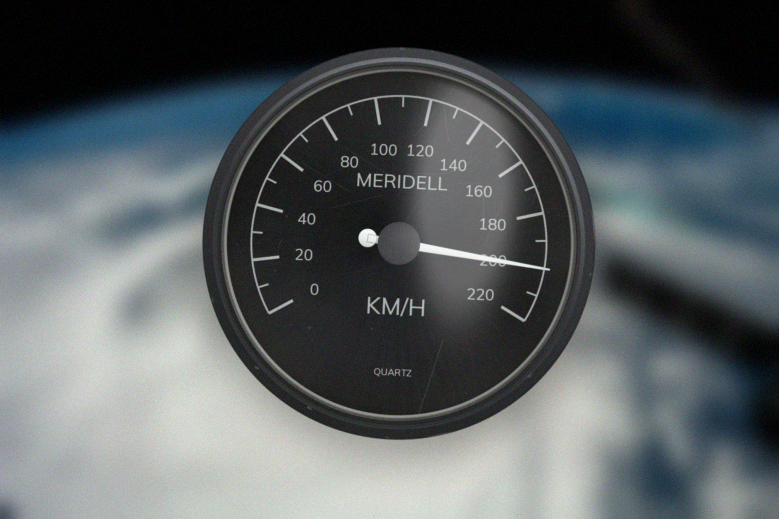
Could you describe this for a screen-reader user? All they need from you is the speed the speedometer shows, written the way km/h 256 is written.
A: km/h 200
